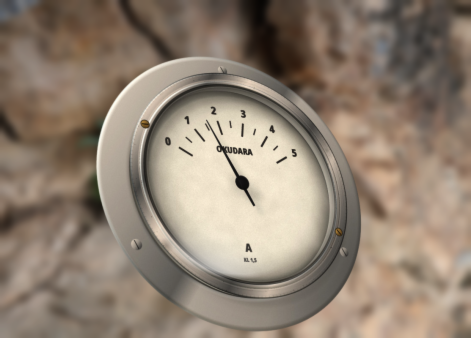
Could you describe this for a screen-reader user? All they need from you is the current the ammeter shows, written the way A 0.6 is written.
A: A 1.5
